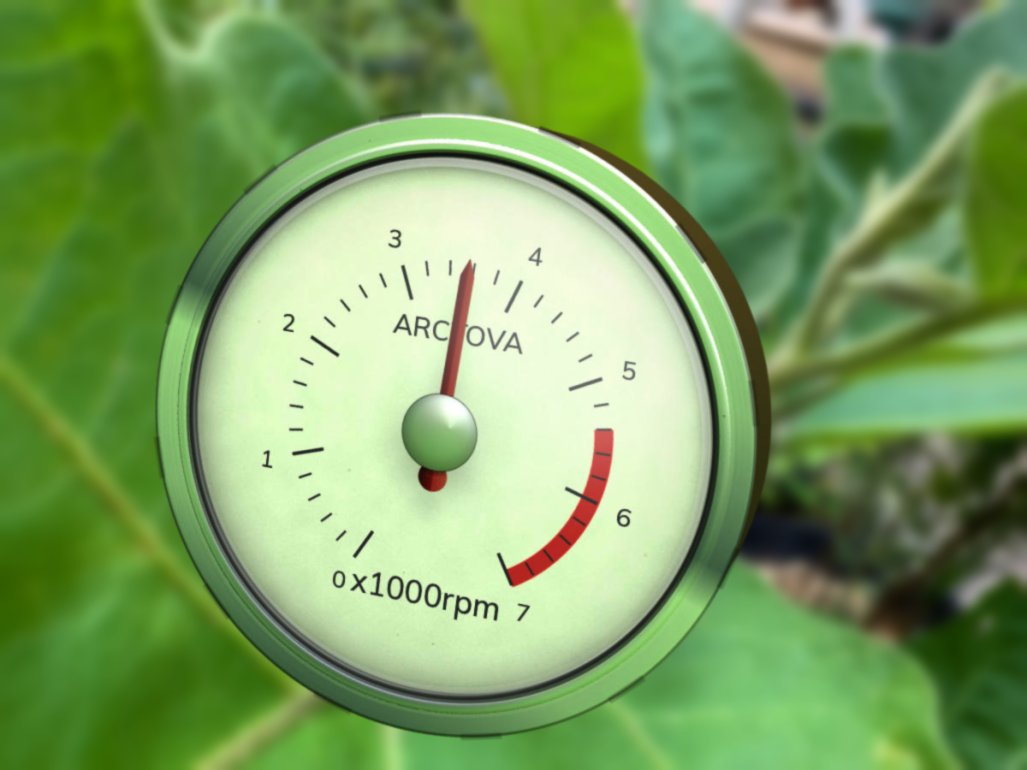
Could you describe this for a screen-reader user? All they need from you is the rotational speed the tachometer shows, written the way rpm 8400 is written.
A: rpm 3600
